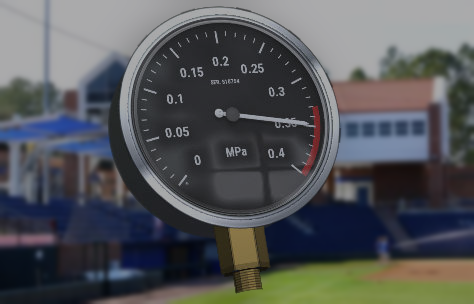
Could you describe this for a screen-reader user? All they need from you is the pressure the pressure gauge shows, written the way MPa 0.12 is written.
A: MPa 0.35
